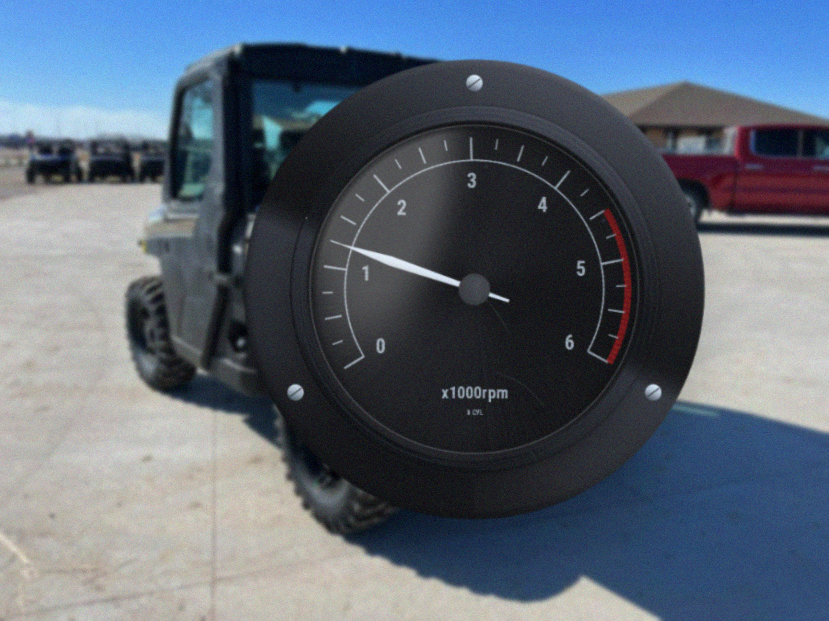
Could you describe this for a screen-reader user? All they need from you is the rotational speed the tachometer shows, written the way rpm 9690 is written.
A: rpm 1250
